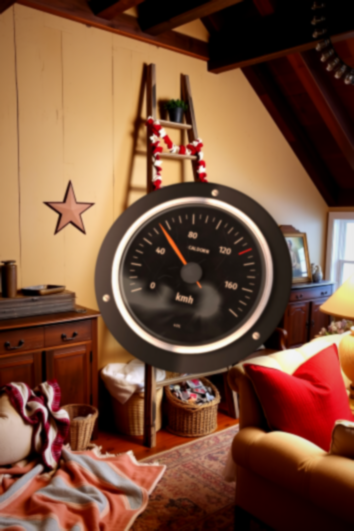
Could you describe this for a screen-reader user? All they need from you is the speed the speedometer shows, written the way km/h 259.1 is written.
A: km/h 55
